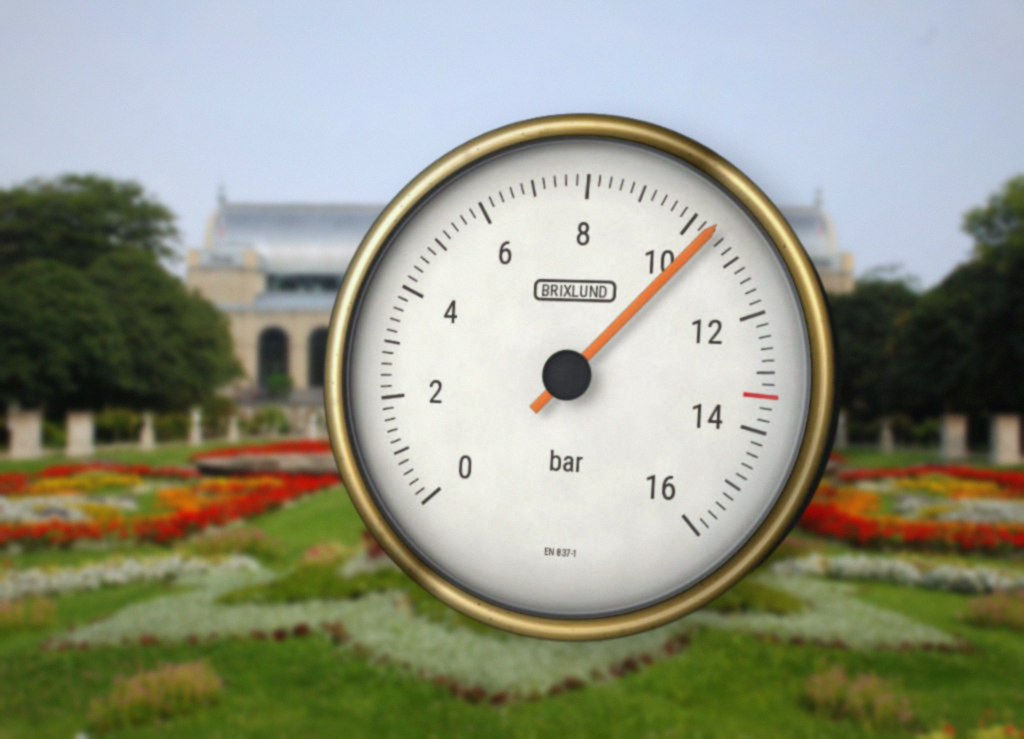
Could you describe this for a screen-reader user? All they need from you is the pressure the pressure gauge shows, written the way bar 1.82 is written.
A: bar 10.4
